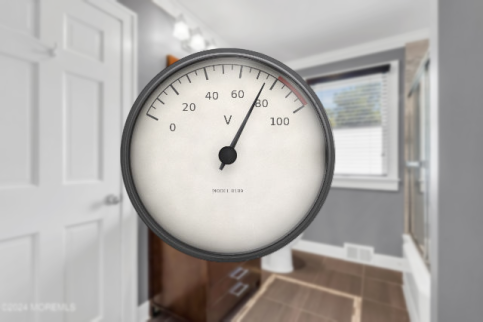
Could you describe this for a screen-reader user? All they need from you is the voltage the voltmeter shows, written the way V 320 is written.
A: V 75
